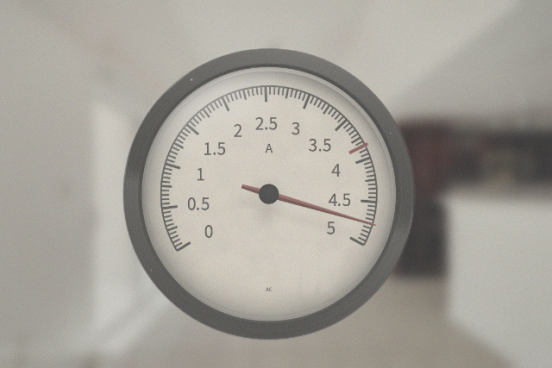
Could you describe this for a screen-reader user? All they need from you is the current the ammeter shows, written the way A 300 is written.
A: A 4.75
